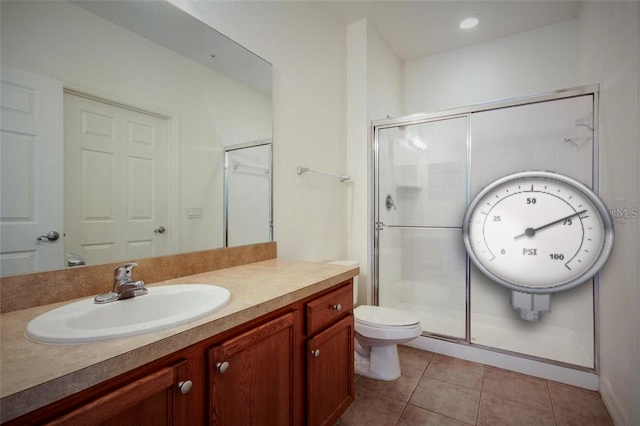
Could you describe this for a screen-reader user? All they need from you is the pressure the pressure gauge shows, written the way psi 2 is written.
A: psi 72.5
